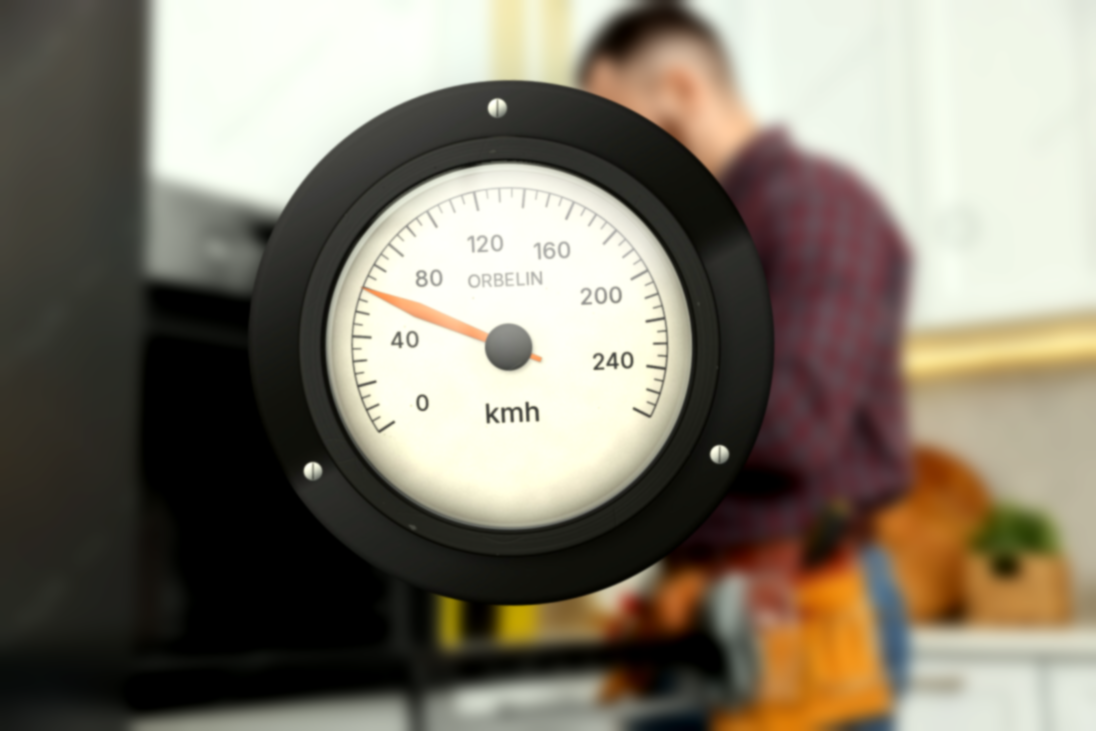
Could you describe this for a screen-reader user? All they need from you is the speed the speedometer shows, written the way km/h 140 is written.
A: km/h 60
